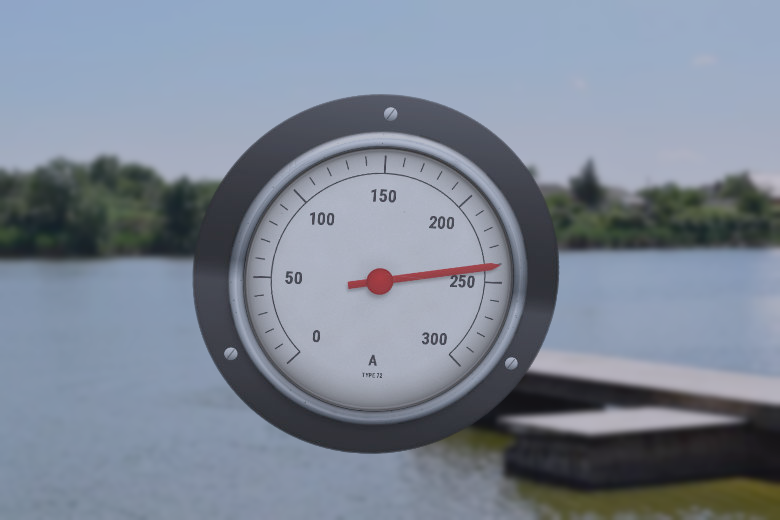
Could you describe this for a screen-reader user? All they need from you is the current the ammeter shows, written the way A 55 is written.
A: A 240
